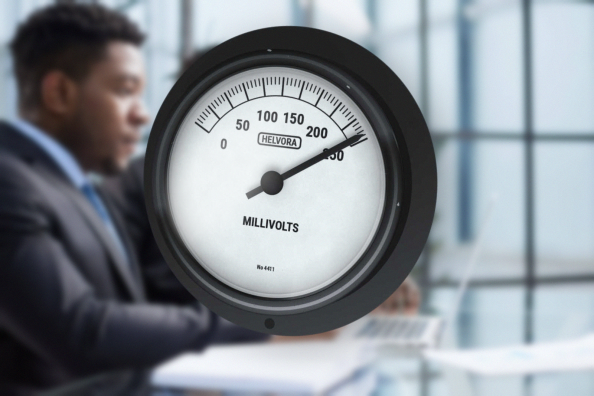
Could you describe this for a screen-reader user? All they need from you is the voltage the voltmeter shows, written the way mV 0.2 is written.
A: mV 245
